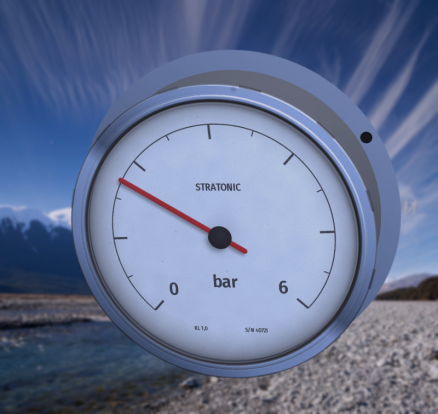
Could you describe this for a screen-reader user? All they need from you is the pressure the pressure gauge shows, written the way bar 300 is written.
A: bar 1.75
